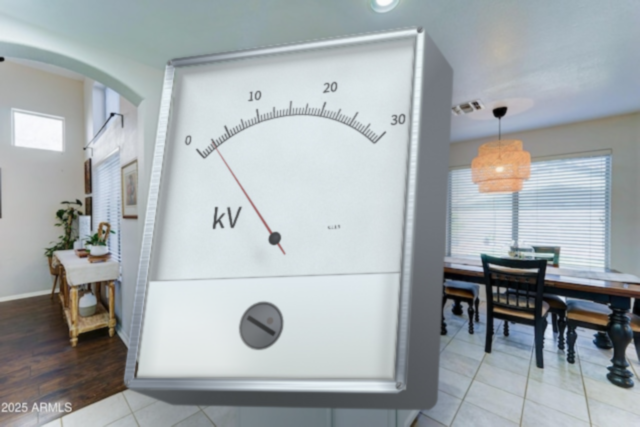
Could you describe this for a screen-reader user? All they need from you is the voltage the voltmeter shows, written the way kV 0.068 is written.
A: kV 2.5
